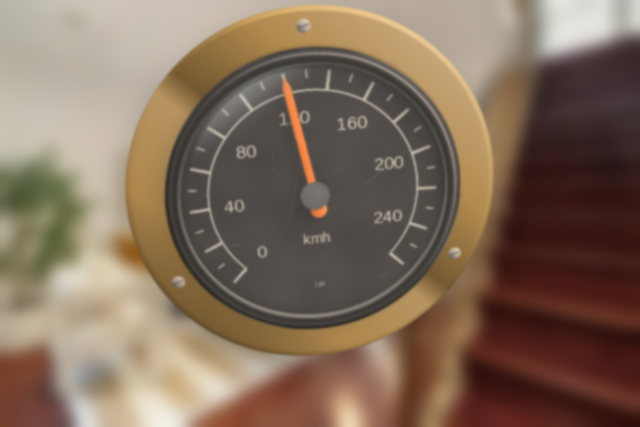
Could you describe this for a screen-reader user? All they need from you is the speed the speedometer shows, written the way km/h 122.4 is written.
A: km/h 120
